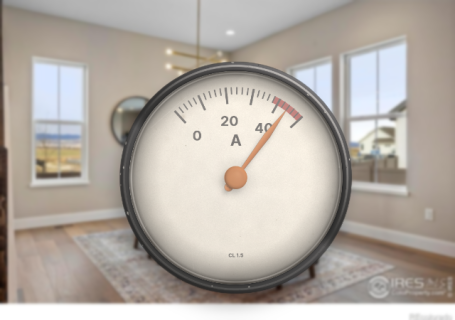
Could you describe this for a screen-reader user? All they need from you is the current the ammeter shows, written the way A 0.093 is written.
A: A 44
